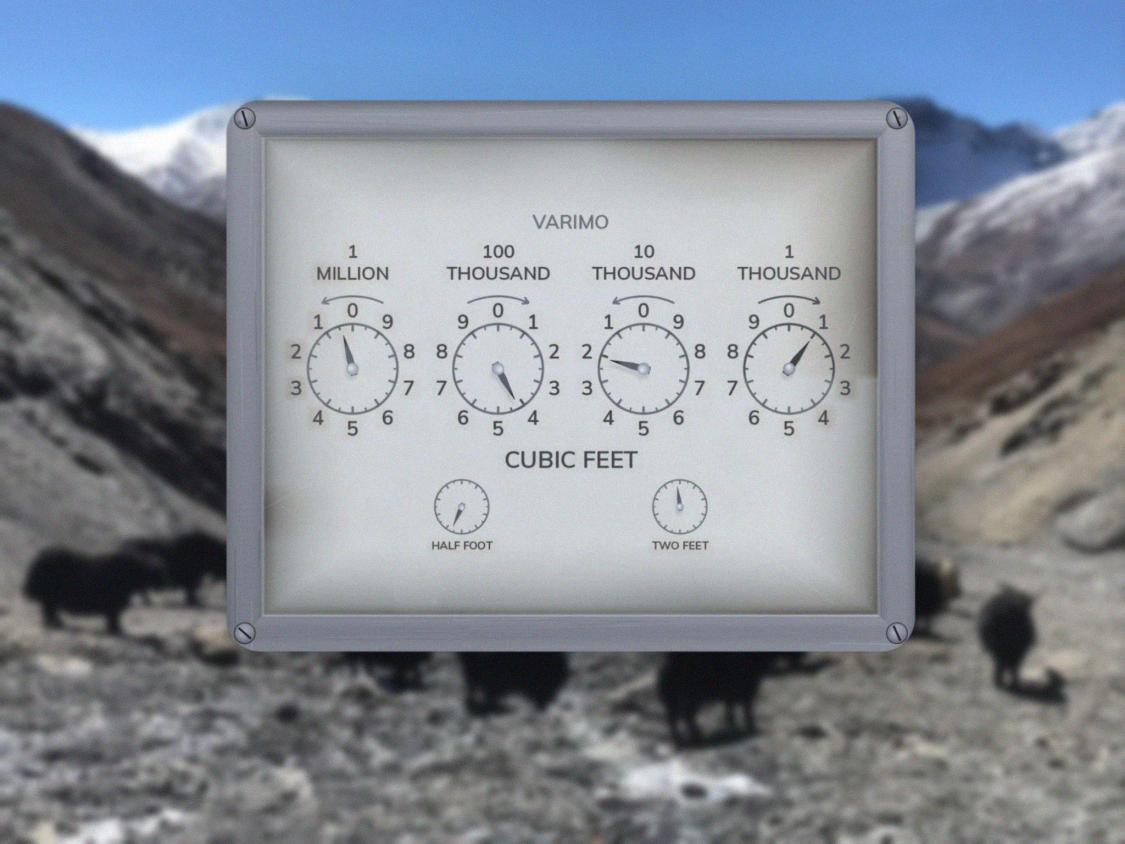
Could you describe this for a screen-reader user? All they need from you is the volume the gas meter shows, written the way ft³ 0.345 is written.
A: ft³ 42100
